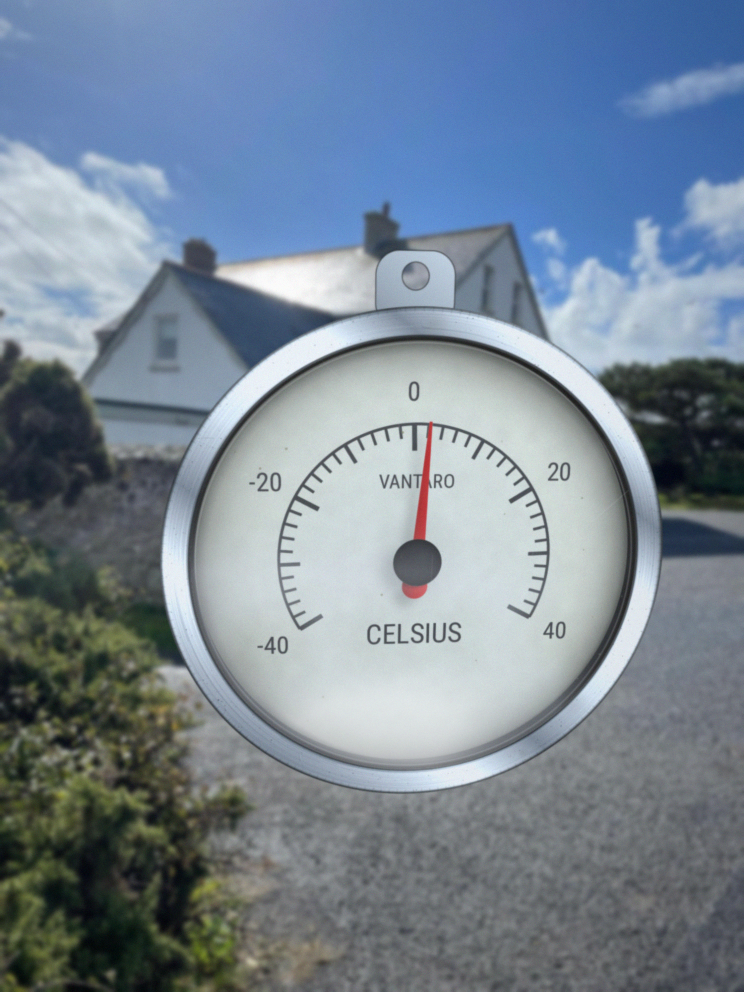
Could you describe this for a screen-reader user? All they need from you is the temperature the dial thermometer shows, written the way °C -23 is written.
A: °C 2
